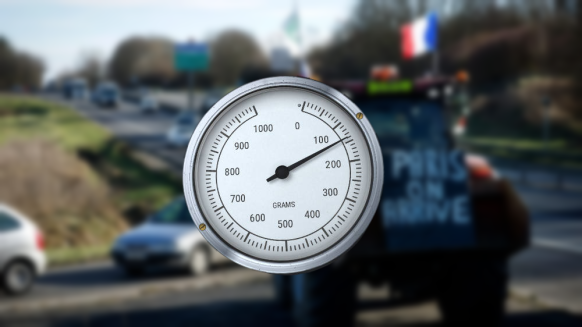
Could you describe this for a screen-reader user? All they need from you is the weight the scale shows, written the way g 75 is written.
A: g 140
